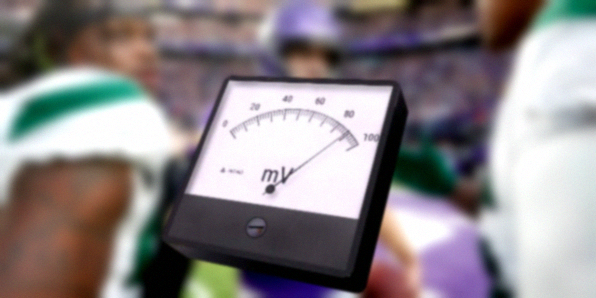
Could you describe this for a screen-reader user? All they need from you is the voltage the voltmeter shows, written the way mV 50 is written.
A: mV 90
